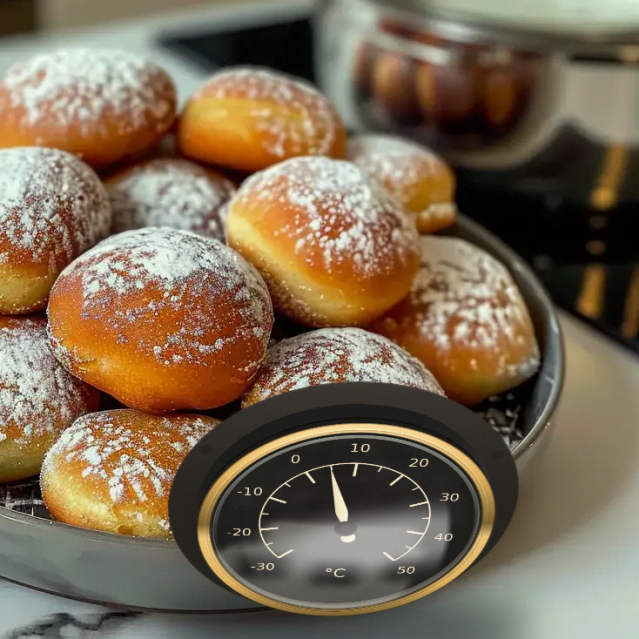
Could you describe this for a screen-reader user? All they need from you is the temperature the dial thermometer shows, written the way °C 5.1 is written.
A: °C 5
